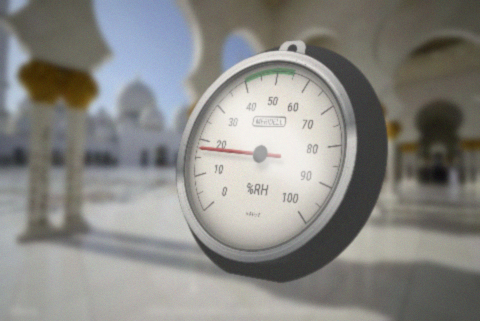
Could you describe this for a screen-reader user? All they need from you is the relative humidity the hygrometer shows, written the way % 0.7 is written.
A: % 17.5
